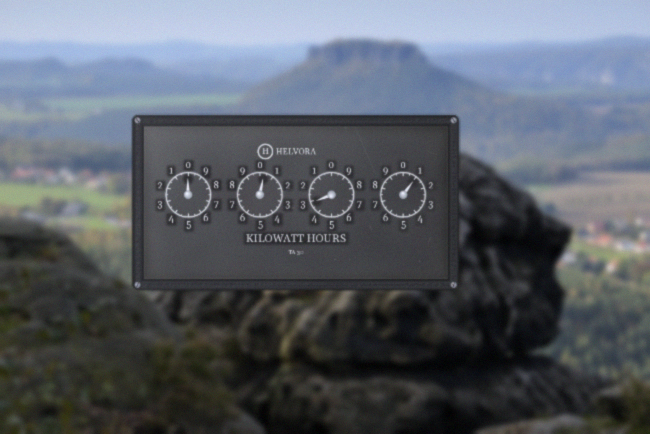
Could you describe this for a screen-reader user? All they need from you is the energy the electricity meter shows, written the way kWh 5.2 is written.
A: kWh 31
